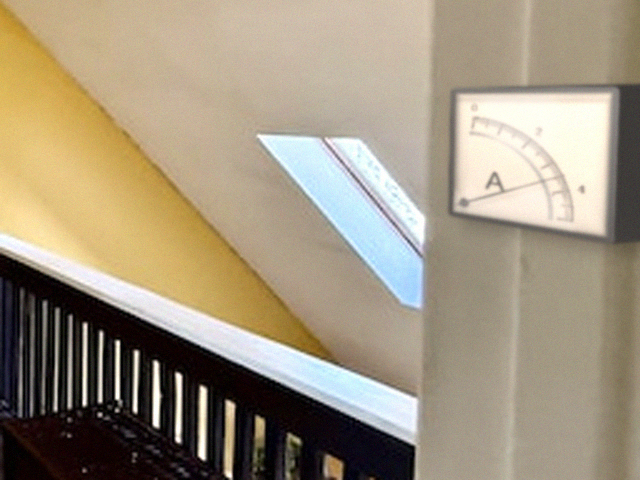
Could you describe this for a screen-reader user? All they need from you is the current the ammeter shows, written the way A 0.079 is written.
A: A 3.5
